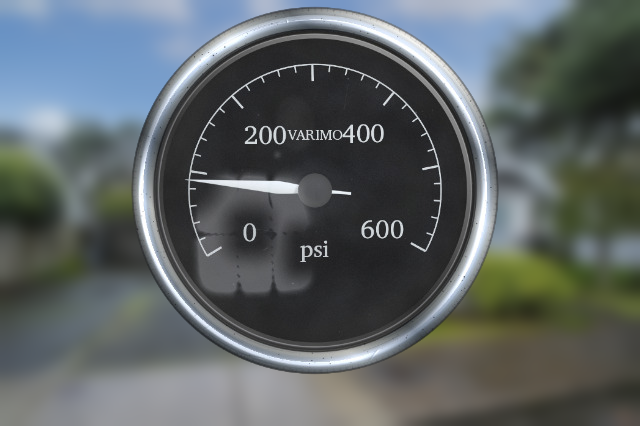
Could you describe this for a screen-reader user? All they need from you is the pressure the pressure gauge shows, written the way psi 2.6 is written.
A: psi 90
